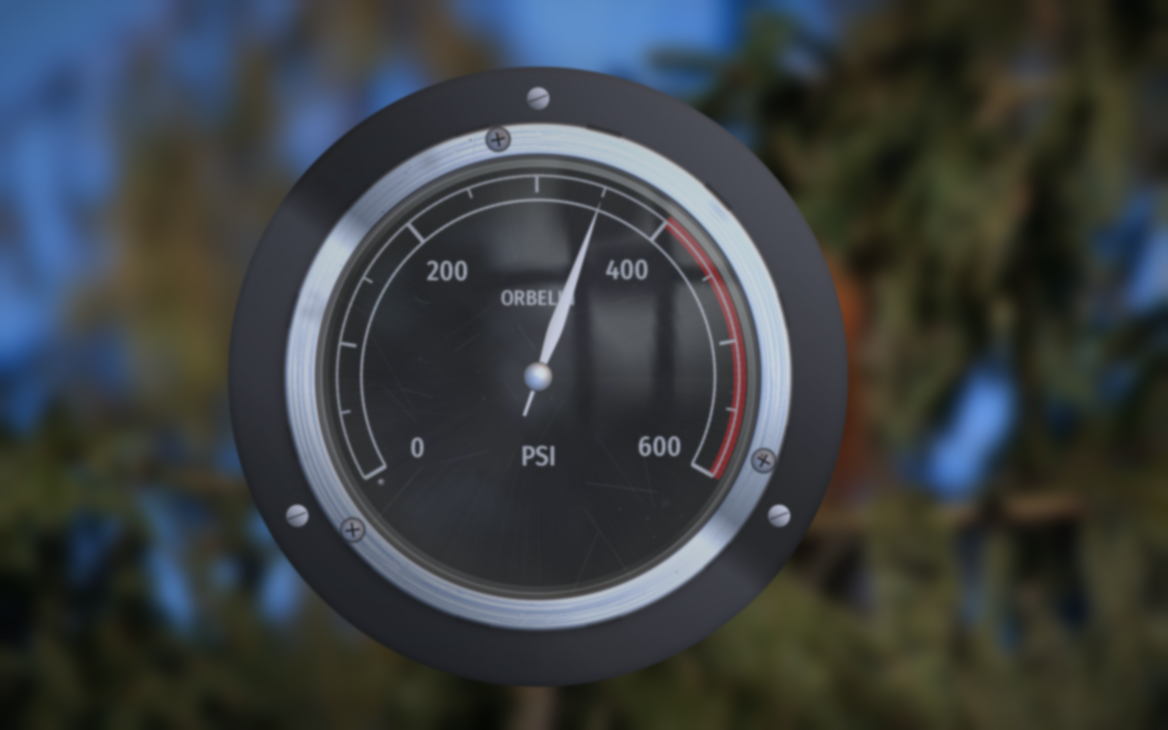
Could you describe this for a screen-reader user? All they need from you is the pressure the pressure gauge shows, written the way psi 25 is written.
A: psi 350
